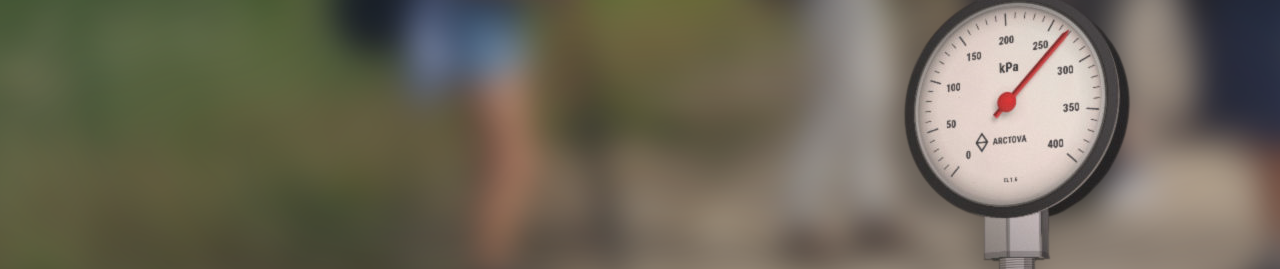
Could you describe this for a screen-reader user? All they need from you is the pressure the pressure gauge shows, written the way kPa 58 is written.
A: kPa 270
